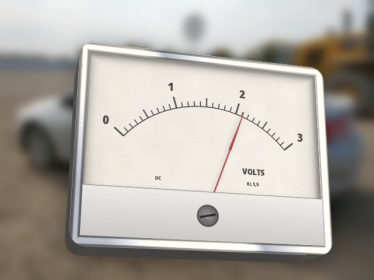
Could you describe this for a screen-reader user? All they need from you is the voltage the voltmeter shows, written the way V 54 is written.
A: V 2.1
